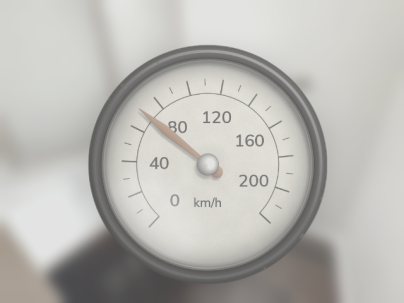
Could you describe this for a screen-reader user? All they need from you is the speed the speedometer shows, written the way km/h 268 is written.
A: km/h 70
